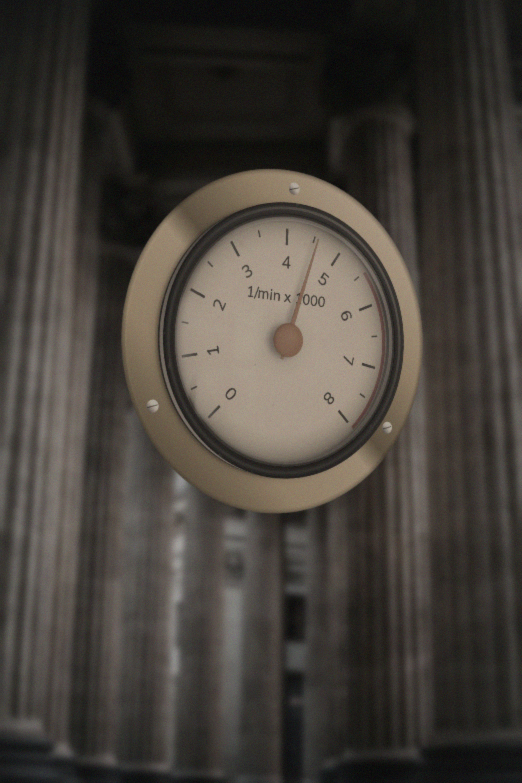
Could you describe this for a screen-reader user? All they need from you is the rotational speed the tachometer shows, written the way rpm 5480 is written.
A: rpm 4500
